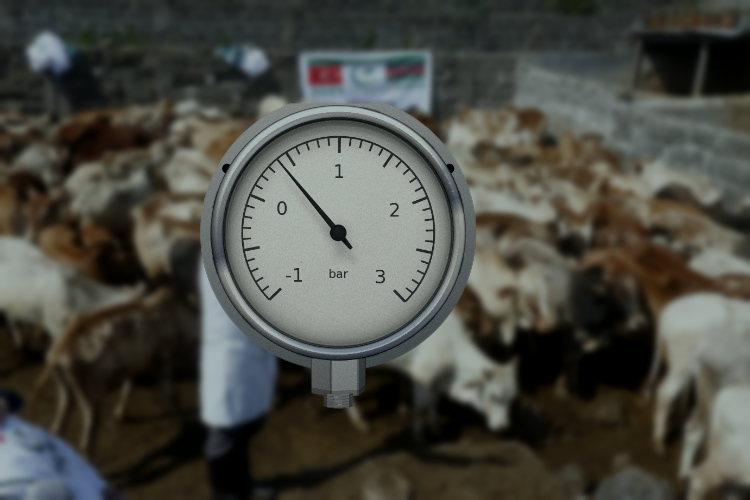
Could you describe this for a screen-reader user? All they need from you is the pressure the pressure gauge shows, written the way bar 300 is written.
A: bar 0.4
